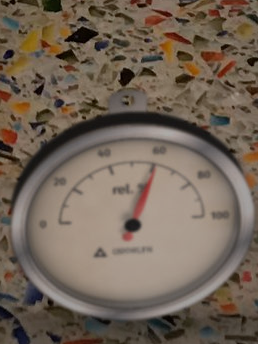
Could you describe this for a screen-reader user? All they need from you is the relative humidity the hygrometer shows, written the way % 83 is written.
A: % 60
